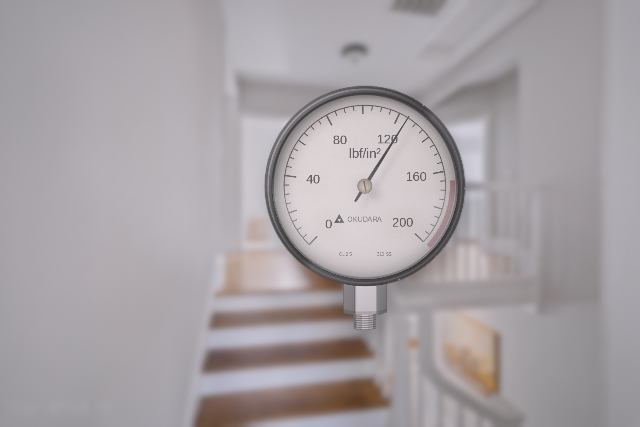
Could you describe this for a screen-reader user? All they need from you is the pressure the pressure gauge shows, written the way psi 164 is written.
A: psi 125
